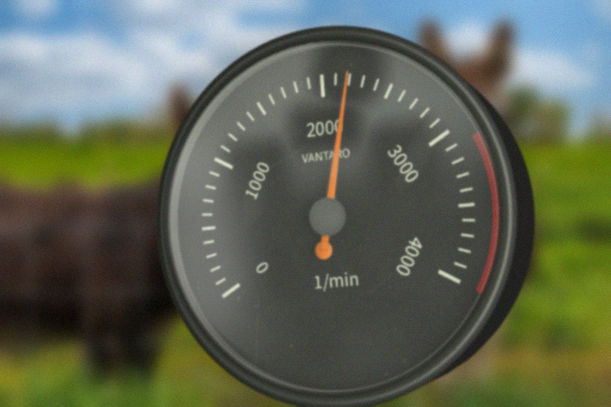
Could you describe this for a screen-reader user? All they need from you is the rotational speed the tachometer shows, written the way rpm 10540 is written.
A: rpm 2200
